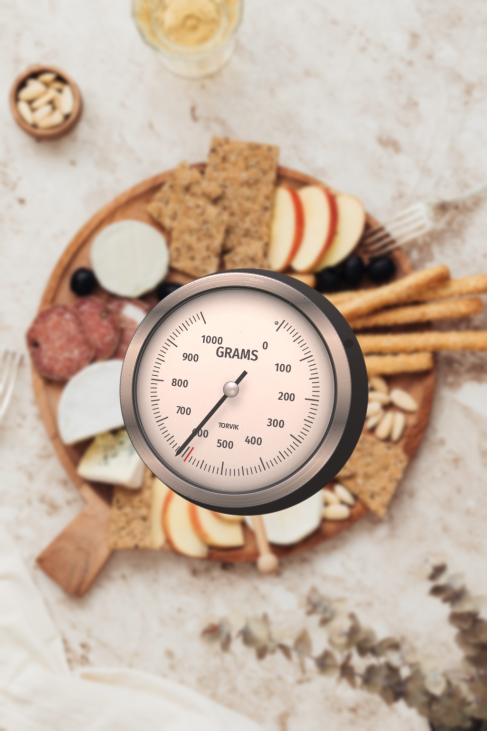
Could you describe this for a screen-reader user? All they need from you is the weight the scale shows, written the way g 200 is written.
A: g 610
